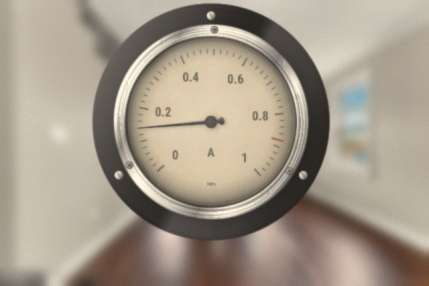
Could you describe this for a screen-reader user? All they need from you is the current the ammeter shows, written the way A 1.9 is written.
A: A 0.14
